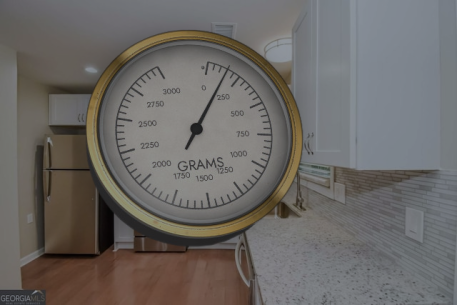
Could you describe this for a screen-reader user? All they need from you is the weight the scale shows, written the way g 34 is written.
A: g 150
